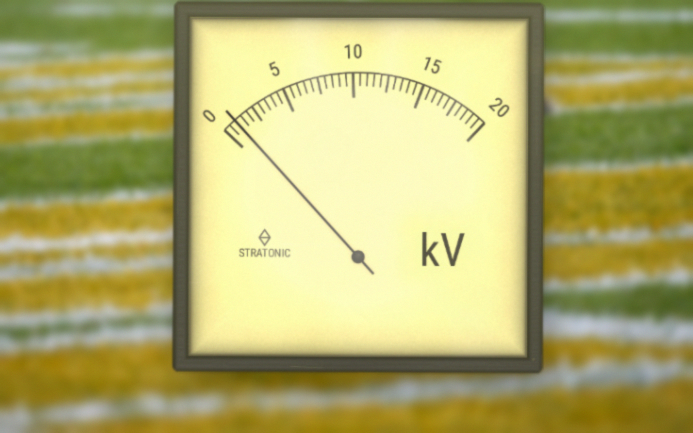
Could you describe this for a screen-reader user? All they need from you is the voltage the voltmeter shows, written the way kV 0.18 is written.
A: kV 1
